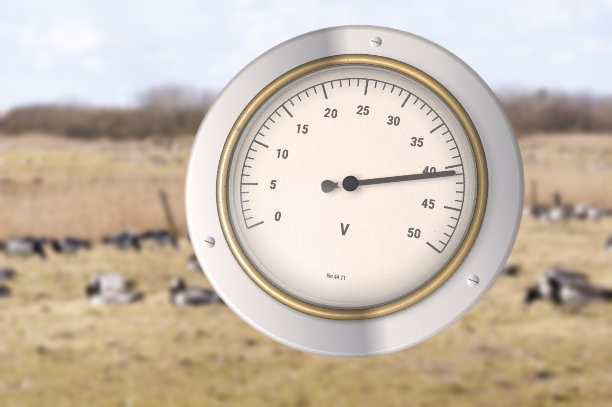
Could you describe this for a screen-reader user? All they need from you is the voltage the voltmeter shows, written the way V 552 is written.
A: V 41
